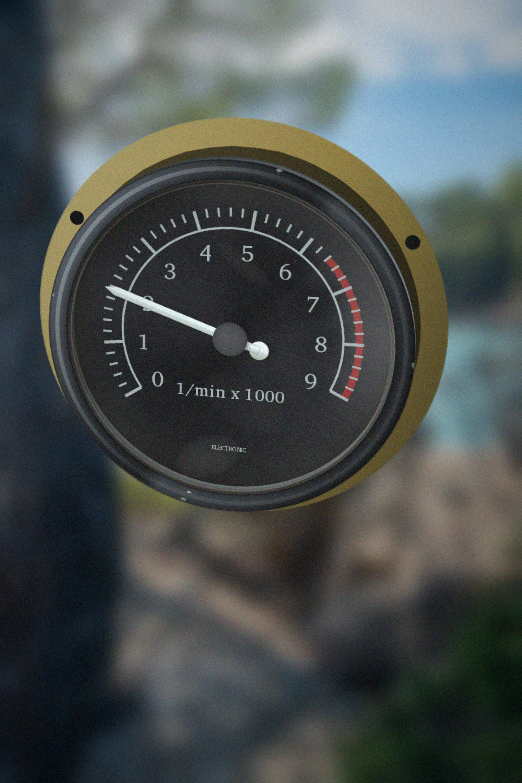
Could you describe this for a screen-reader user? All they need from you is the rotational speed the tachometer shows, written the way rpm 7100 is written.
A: rpm 2000
